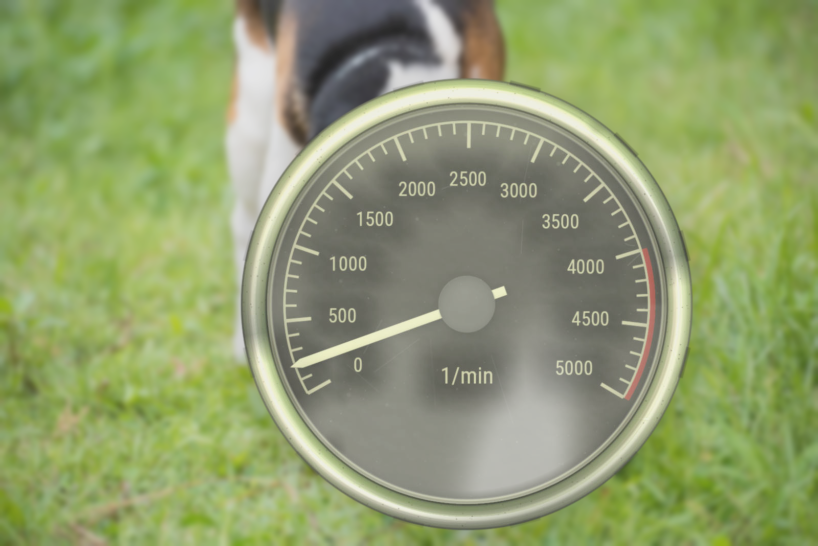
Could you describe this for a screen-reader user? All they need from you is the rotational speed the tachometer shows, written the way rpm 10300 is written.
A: rpm 200
